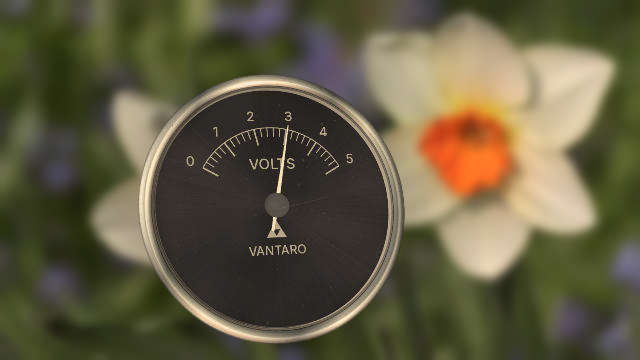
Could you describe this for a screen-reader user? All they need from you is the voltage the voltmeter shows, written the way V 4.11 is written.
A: V 3
